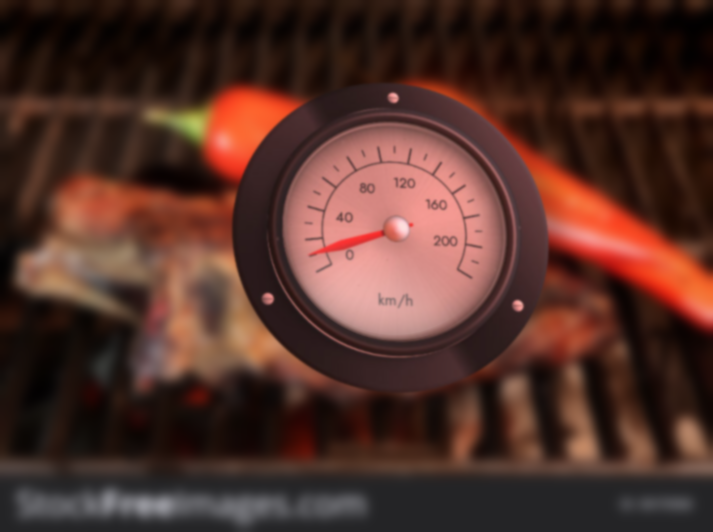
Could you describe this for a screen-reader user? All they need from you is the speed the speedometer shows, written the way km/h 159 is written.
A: km/h 10
